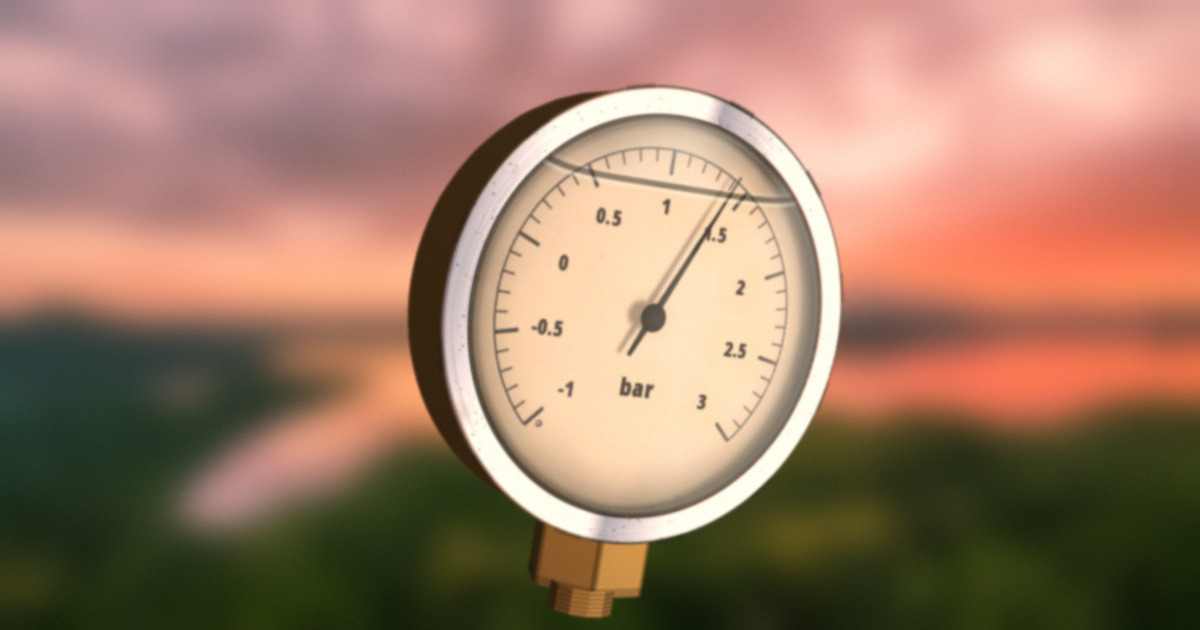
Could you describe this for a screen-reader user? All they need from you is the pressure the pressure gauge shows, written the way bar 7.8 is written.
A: bar 1.4
